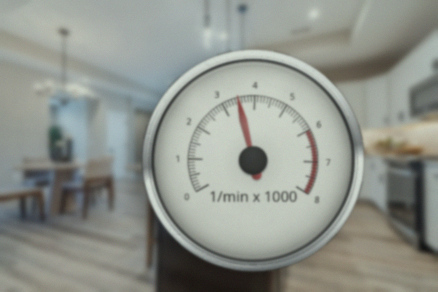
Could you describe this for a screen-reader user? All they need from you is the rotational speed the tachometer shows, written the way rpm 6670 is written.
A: rpm 3500
